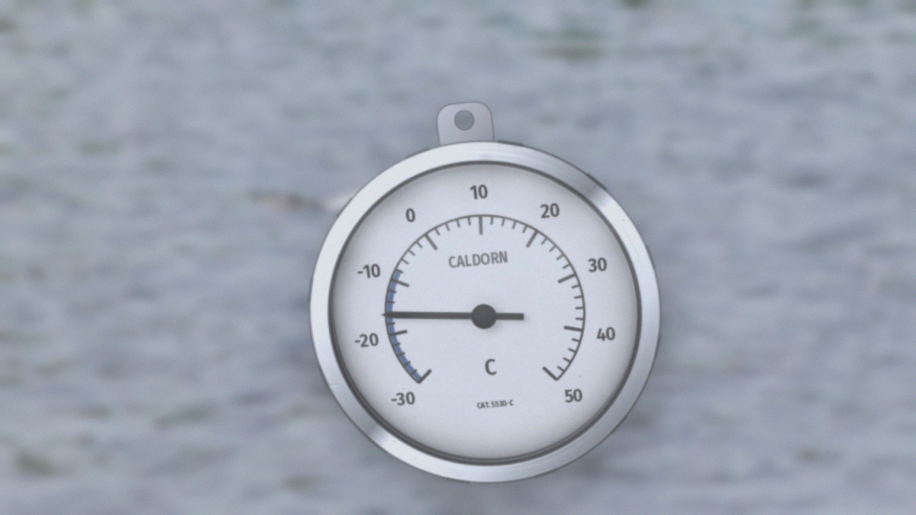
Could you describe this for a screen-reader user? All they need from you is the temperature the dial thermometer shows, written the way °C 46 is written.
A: °C -16
